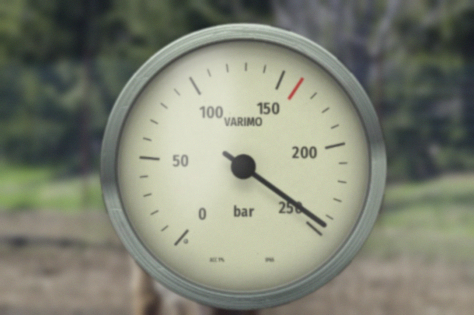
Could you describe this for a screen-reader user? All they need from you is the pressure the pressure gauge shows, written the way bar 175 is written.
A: bar 245
